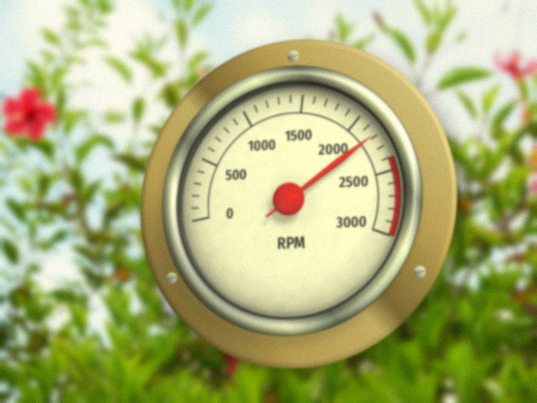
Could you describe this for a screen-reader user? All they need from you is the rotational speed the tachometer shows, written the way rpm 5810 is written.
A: rpm 2200
